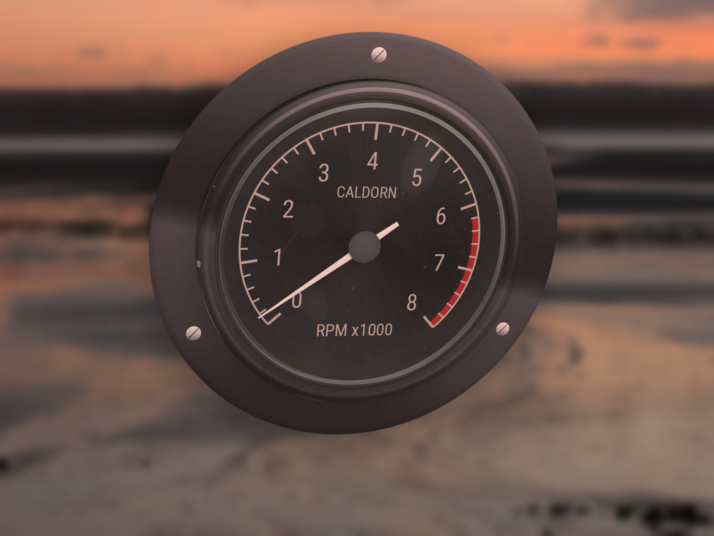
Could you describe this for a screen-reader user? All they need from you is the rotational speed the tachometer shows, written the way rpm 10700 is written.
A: rpm 200
